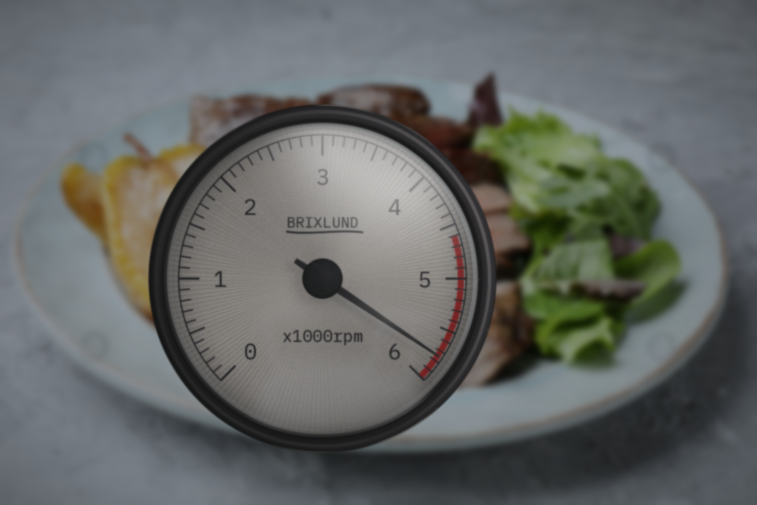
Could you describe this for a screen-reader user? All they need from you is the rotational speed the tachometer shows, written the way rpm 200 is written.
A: rpm 5750
